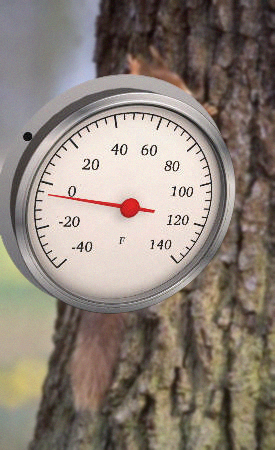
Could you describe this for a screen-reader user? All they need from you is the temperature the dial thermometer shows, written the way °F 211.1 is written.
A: °F -4
